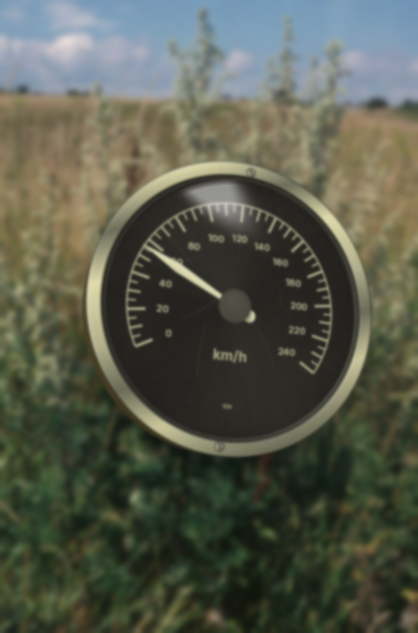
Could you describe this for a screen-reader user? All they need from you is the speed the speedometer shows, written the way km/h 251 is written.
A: km/h 55
